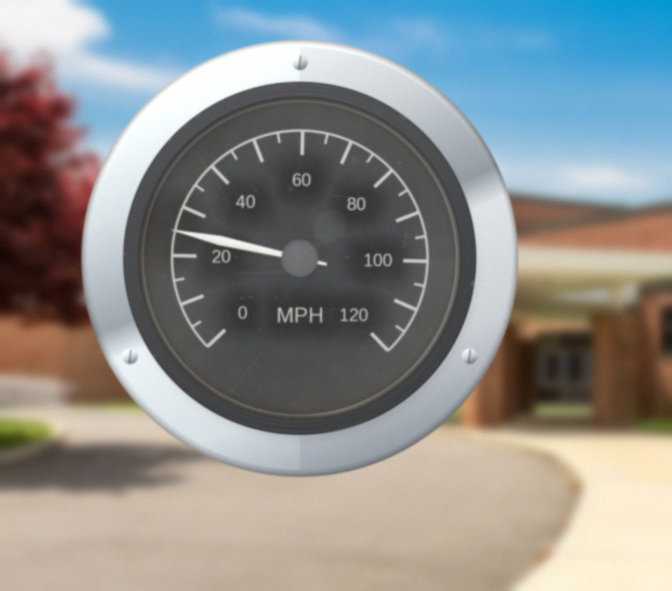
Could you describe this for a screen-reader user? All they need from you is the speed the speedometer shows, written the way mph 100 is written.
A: mph 25
